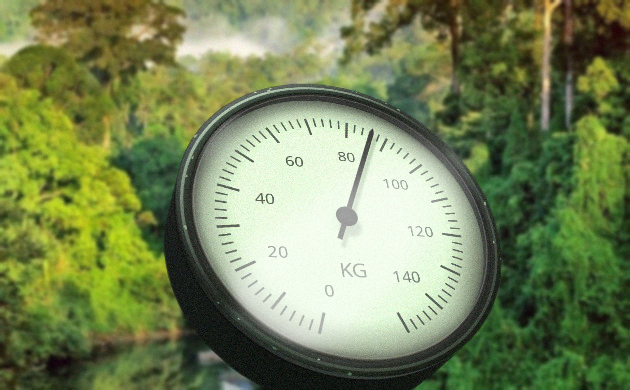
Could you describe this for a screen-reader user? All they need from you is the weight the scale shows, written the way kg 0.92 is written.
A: kg 86
